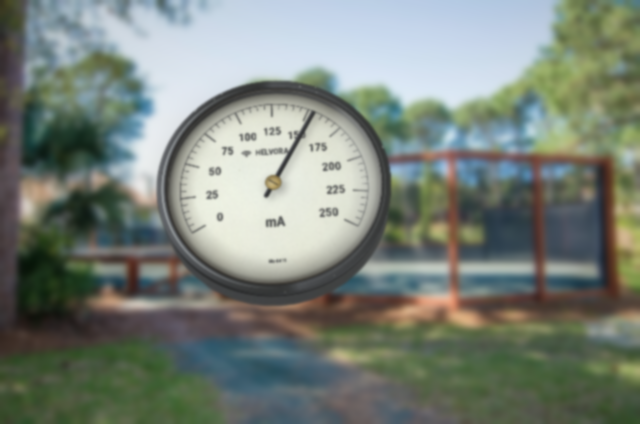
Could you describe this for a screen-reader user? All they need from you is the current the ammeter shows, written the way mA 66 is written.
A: mA 155
